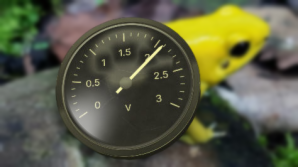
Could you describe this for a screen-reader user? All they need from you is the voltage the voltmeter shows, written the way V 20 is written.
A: V 2.1
